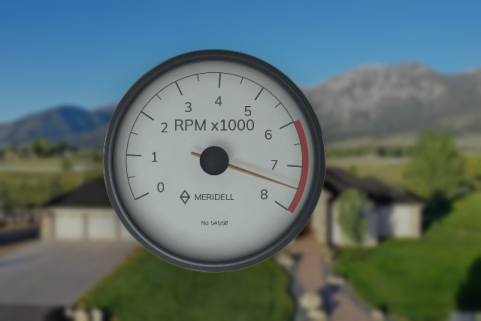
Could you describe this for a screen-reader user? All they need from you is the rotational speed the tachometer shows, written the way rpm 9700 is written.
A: rpm 7500
